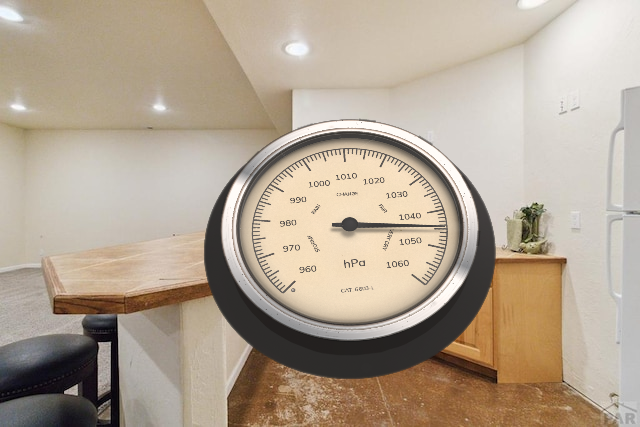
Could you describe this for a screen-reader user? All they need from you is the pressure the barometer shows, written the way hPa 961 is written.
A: hPa 1045
